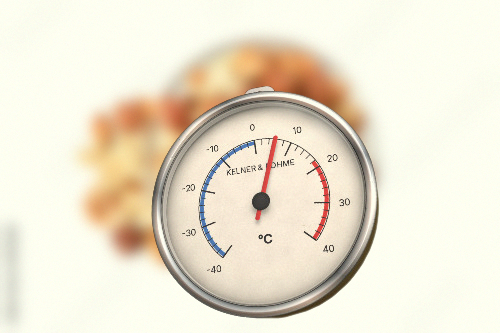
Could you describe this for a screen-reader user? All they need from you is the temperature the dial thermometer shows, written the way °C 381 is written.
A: °C 6
